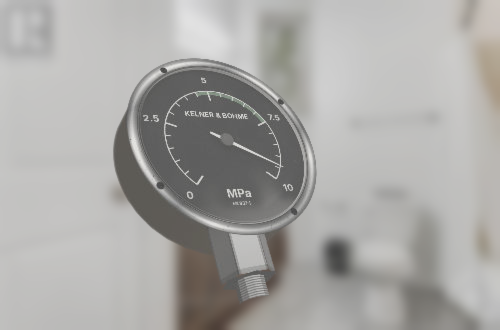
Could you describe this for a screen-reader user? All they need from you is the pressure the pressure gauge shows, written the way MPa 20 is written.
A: MPa 9.5
